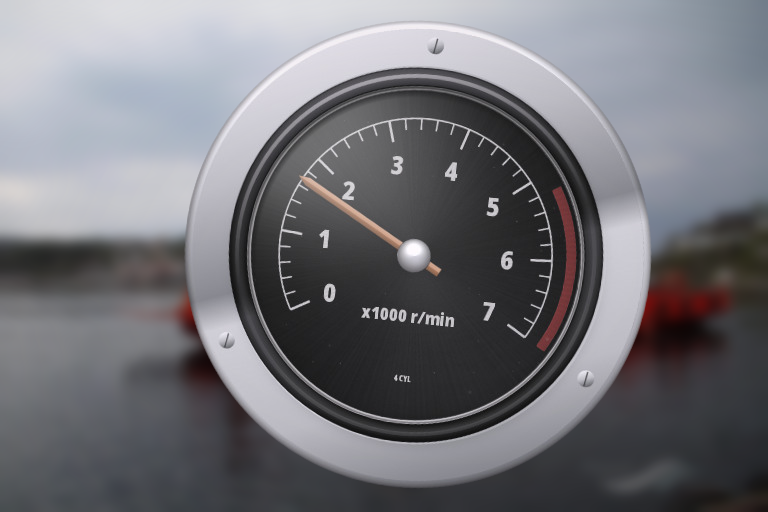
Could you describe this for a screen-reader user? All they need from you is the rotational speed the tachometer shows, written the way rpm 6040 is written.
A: rpm 1700
